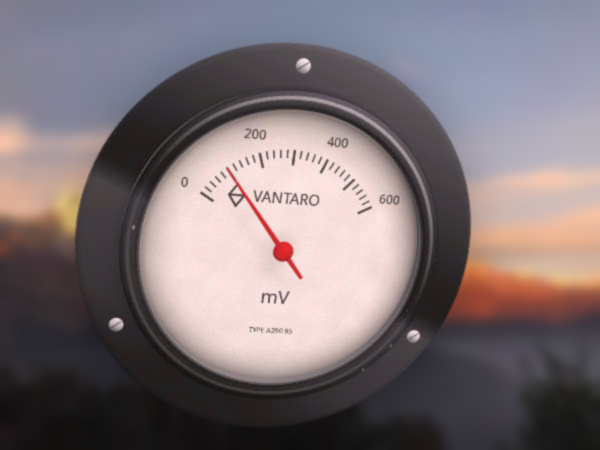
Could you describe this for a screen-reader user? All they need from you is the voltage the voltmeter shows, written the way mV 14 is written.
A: mV 100
